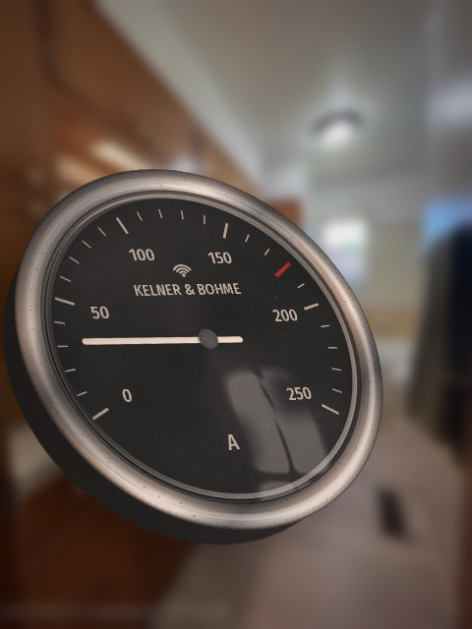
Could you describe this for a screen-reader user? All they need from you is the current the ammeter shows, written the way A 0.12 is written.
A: A 30
